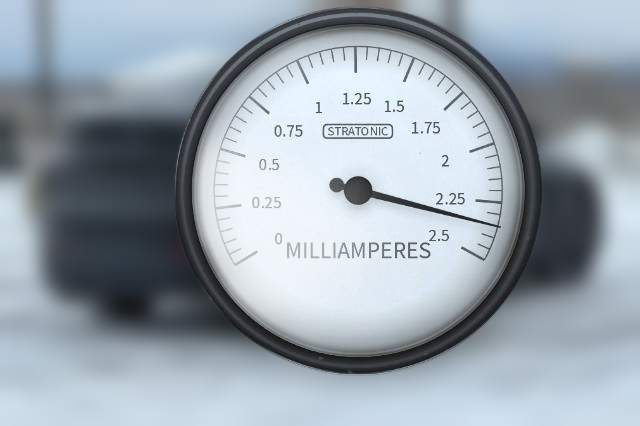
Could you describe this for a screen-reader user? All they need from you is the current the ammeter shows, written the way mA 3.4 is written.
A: mA 2.35
